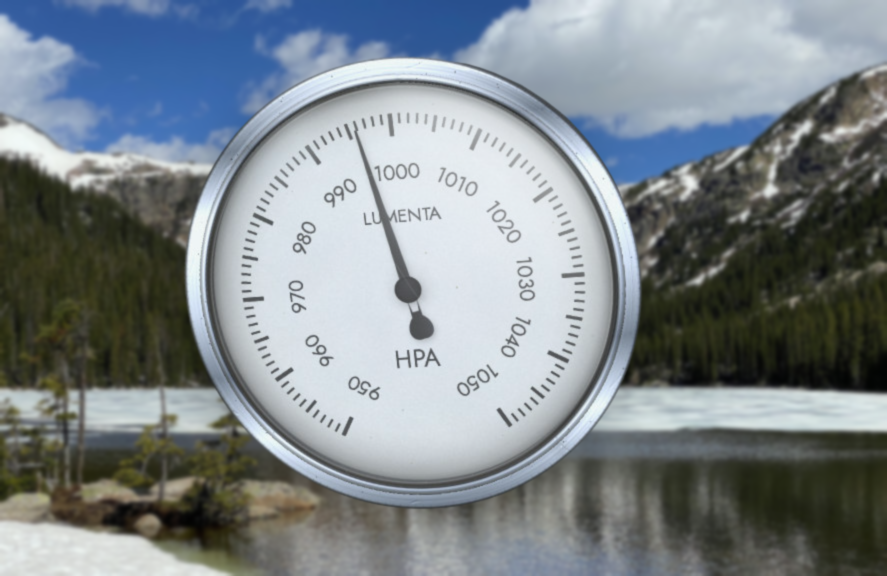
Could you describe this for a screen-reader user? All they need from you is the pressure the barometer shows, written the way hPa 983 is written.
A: hPa 996
